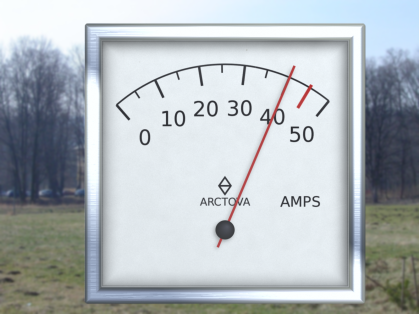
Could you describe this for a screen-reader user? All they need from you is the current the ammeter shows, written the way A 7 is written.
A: A 40
